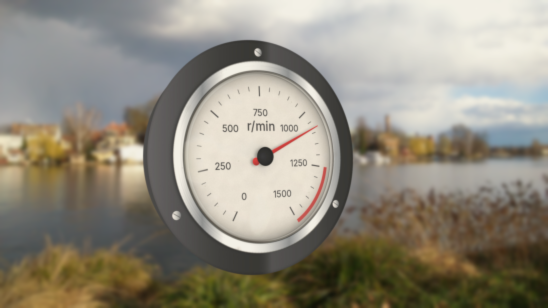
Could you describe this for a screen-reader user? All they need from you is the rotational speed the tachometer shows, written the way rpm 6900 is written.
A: rpm 1075
